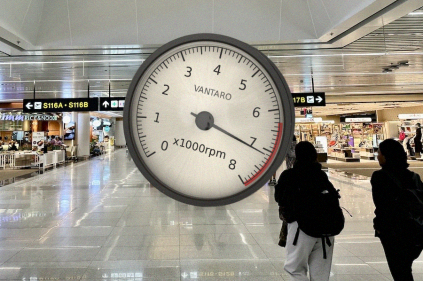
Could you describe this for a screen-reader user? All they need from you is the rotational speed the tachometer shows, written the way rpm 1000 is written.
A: rpm 7100
